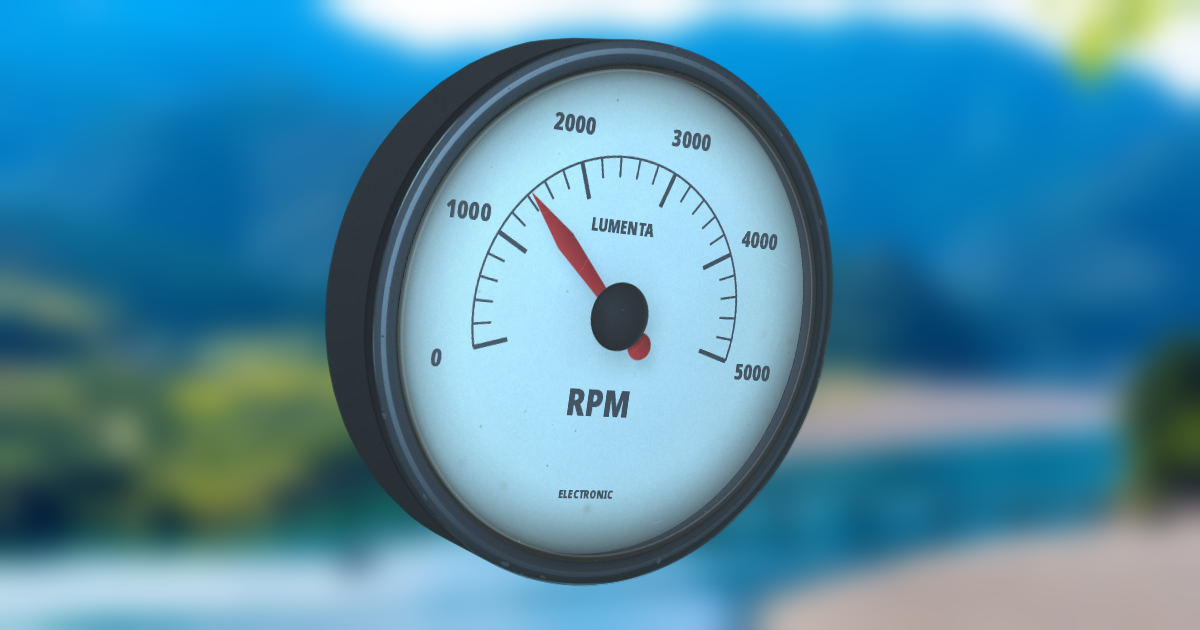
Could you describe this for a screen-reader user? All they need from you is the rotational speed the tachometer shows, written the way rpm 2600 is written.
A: rpm 1400
